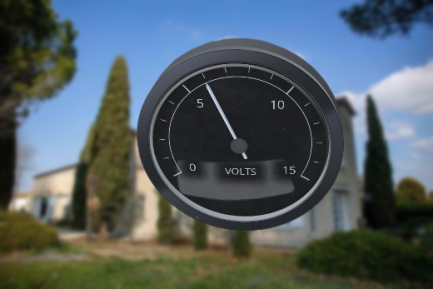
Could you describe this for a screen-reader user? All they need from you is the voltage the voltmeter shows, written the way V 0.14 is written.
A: V 6
